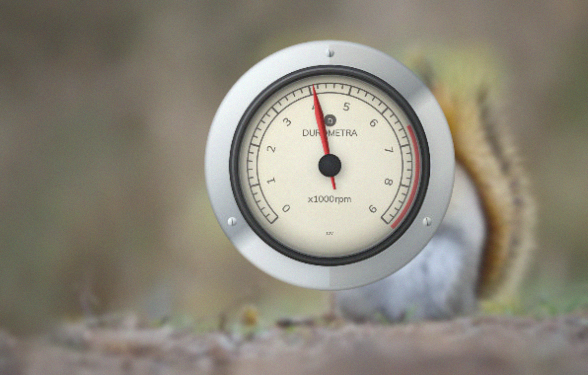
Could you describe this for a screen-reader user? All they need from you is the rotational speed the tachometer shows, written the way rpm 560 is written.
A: rpm 4100
